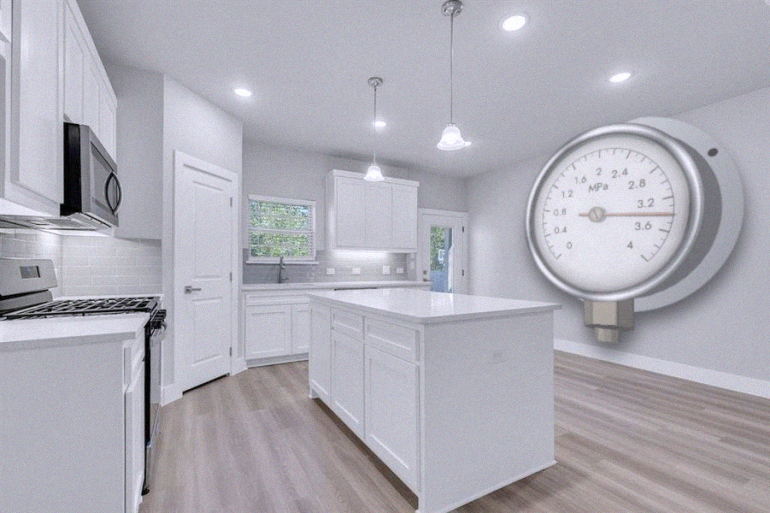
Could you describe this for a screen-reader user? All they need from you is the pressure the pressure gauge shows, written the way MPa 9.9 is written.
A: MPa 3.4
